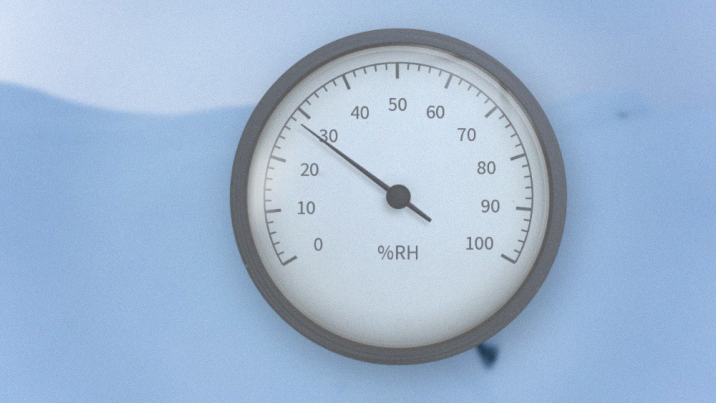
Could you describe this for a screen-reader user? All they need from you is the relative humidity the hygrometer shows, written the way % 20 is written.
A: % 28
